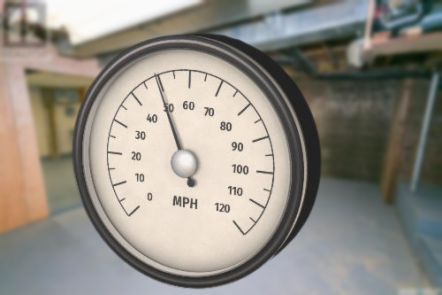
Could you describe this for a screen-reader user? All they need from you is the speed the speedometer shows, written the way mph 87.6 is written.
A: mph 50
